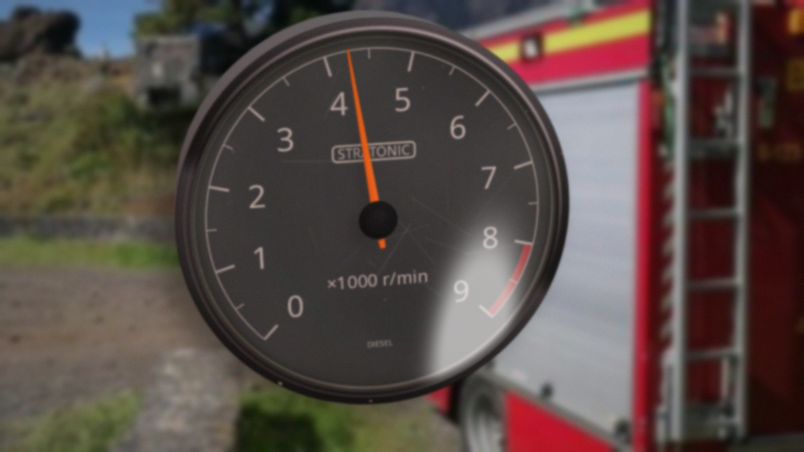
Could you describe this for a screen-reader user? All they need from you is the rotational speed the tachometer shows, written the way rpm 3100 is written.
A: rpm 4250
